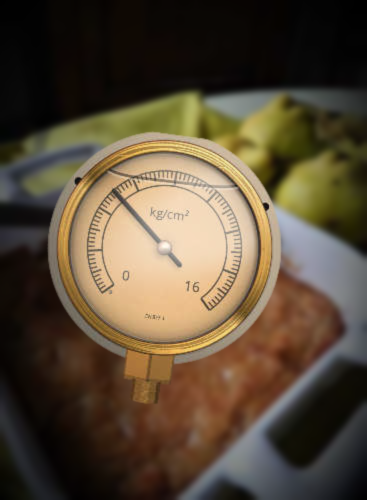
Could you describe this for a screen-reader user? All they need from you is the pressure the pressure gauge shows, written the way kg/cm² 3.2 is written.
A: kg/cm² 5
